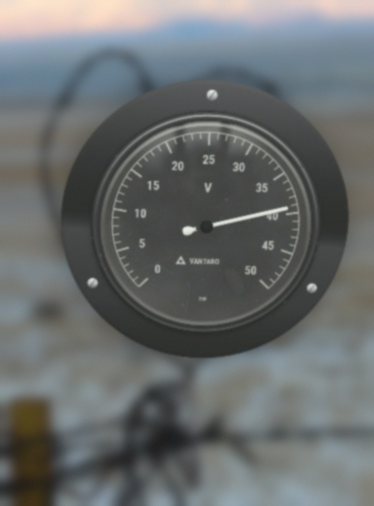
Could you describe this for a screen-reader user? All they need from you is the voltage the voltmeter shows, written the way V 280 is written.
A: V 39
